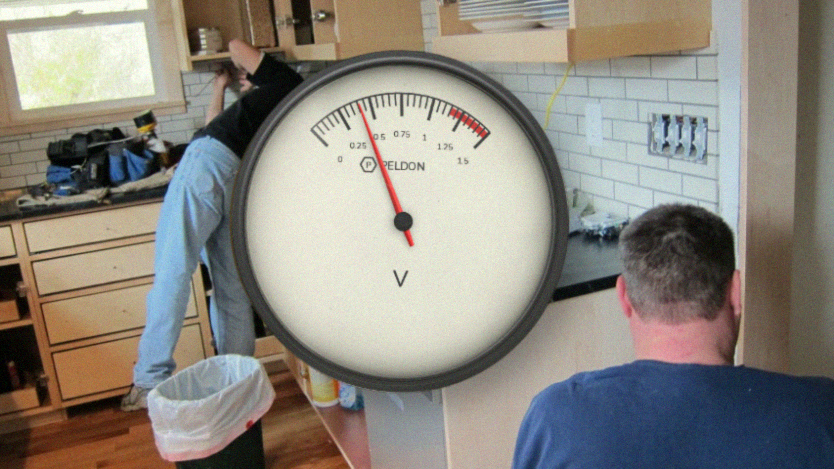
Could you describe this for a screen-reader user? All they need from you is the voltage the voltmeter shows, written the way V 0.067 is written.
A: V 0.4
